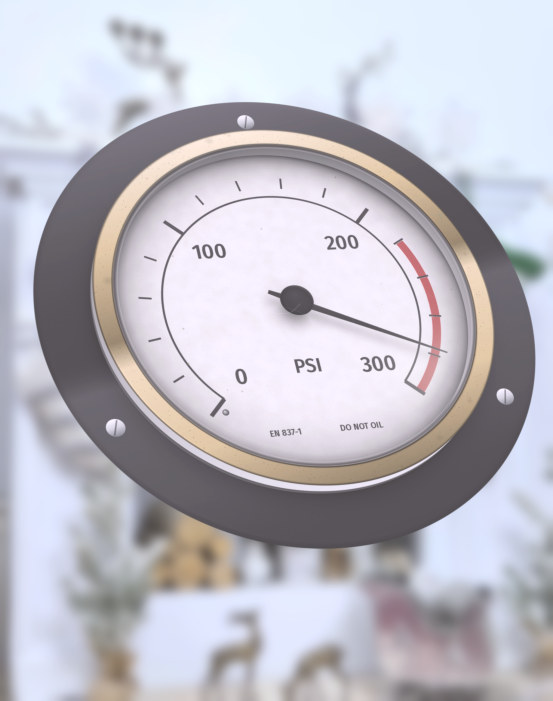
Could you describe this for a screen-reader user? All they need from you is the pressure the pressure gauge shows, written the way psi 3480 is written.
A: psi 280
